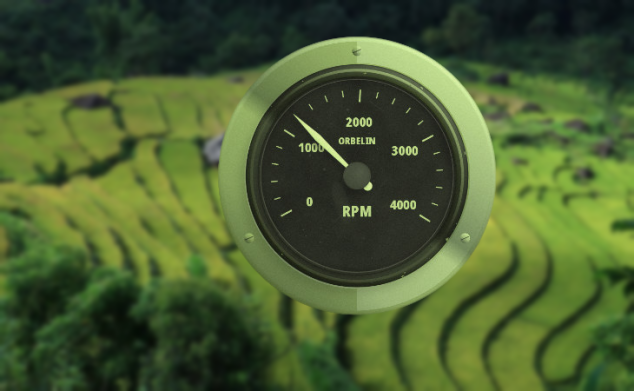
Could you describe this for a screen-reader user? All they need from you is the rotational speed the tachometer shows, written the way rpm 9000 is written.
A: rpm 1200
